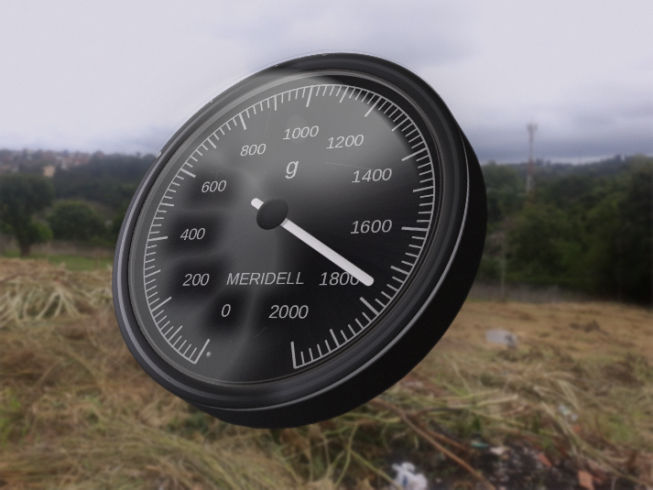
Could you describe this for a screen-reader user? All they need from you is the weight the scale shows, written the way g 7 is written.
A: g 1760
